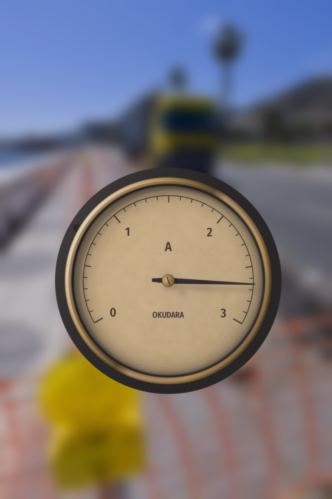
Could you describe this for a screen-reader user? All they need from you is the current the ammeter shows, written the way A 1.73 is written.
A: A 2.65
